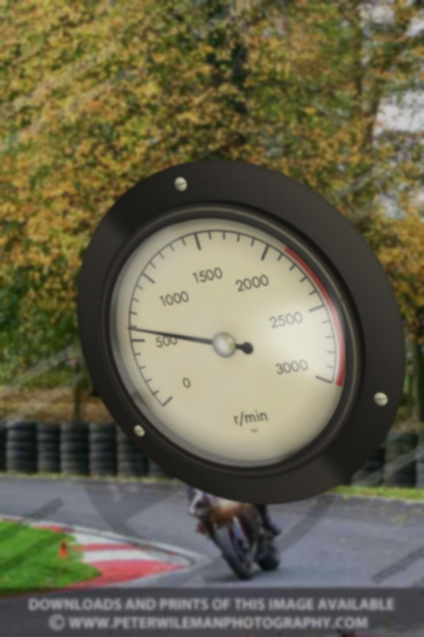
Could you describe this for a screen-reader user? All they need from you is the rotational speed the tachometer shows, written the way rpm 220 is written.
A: rpm 600
